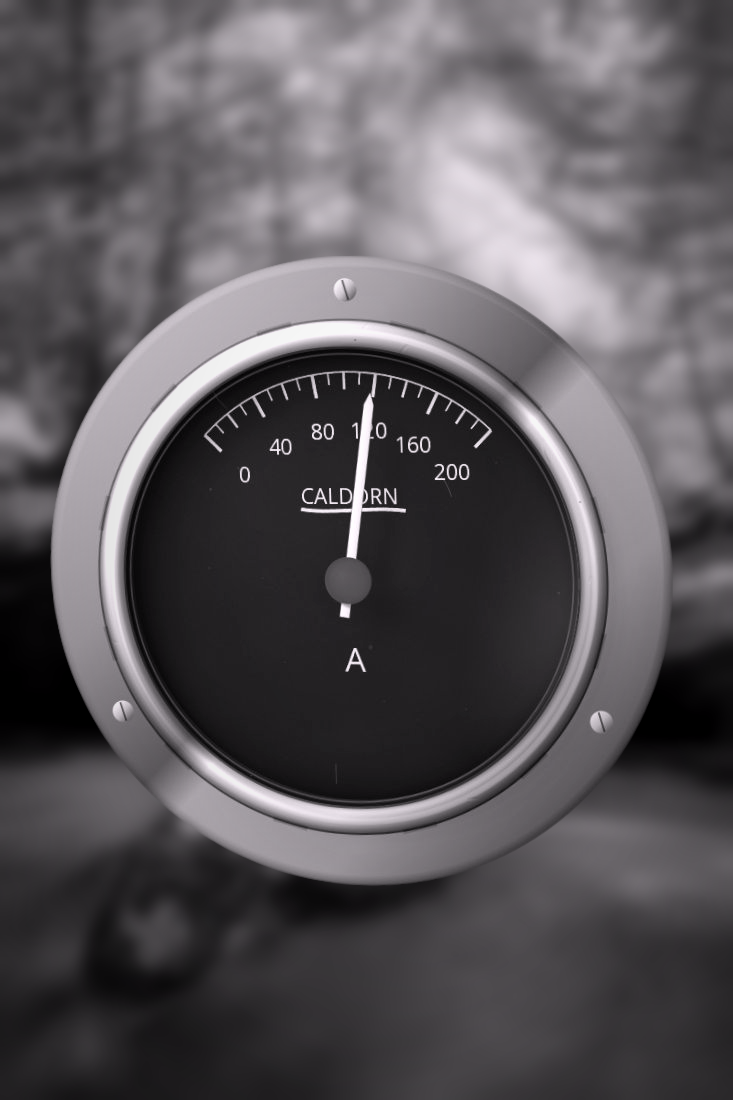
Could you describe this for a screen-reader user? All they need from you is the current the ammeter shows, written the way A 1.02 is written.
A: A 120
